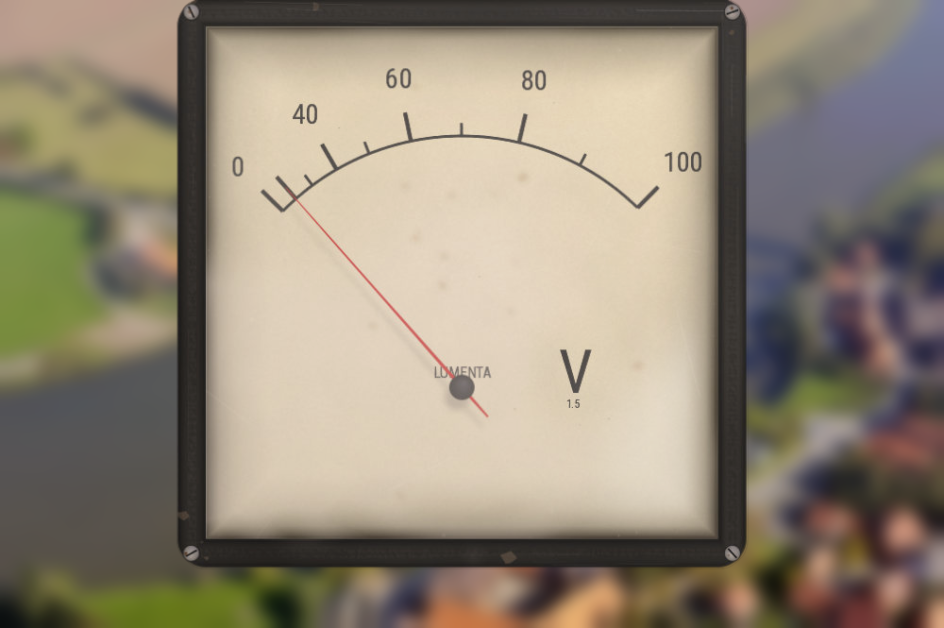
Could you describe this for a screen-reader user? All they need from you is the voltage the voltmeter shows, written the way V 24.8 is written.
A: V 20
